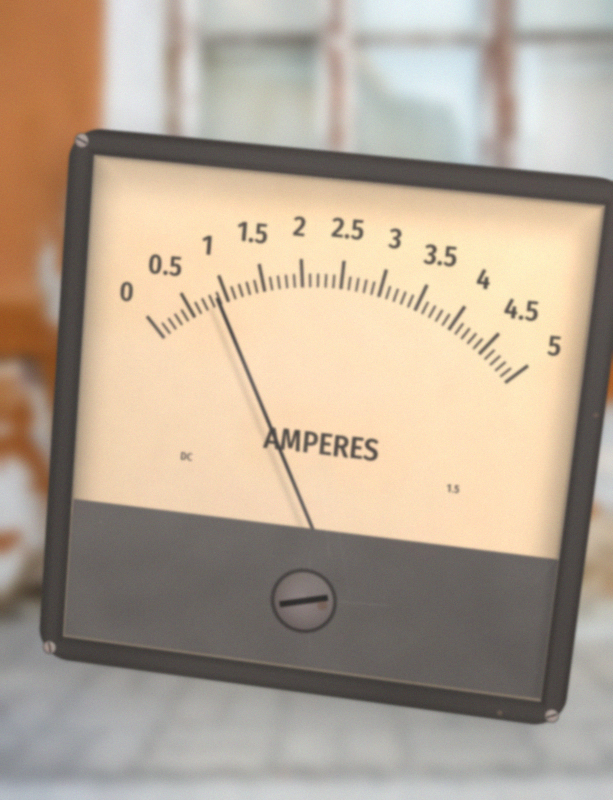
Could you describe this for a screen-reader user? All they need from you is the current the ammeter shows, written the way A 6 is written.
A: A 0.9
